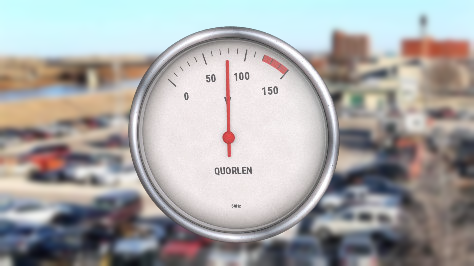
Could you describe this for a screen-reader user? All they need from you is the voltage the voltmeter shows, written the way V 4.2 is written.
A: V 80
